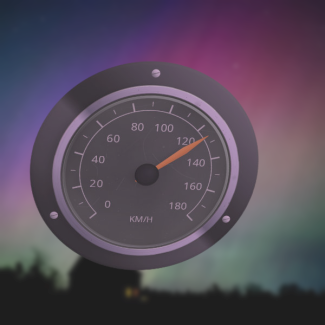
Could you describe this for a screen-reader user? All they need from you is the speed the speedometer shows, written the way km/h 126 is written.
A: km/h 125
